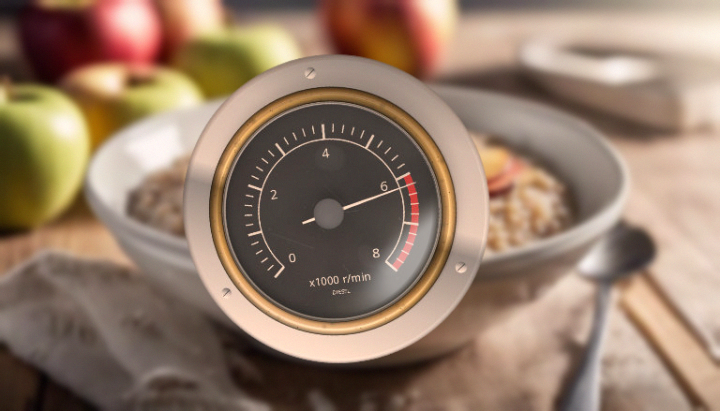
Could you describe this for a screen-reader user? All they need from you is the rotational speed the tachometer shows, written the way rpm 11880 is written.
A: rpm 6200
